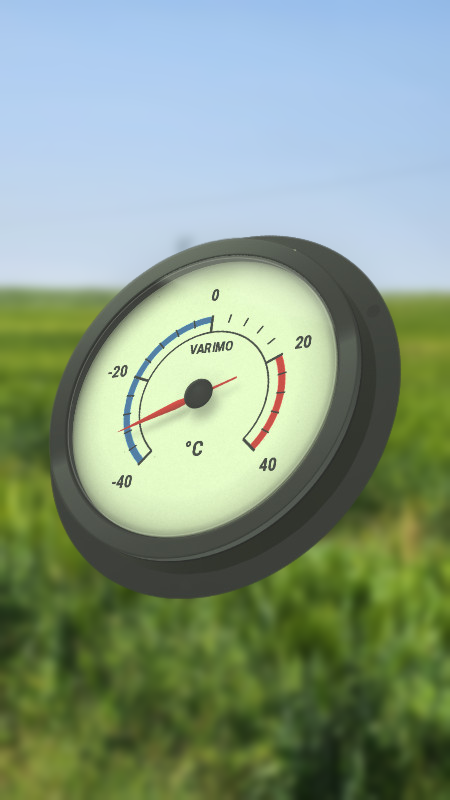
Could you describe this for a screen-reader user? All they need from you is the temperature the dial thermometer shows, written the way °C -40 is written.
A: °C -32
